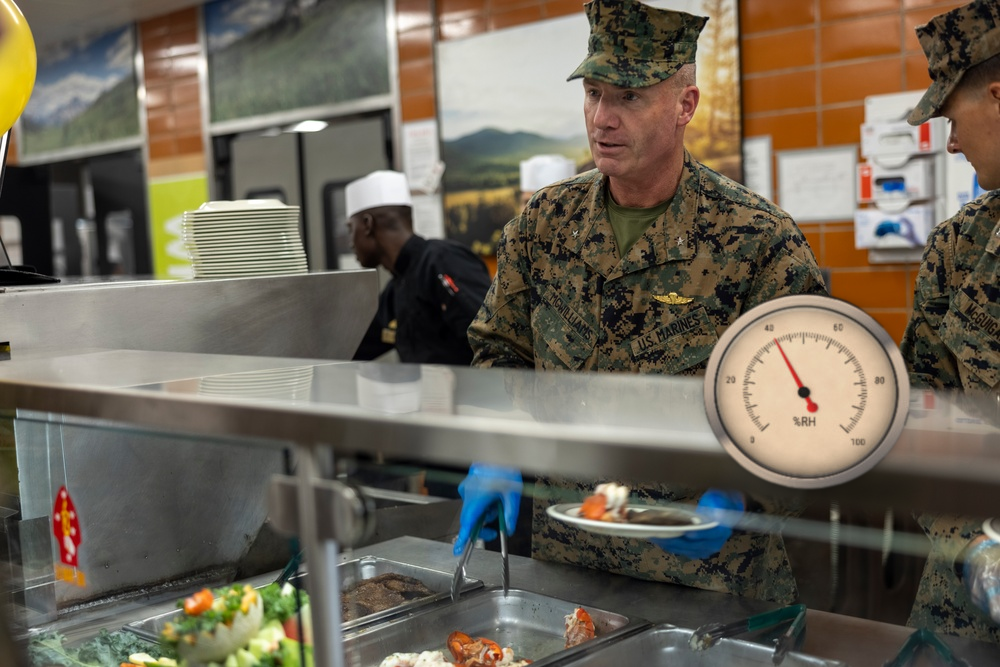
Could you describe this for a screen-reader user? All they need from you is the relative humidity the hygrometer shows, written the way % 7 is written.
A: % 40
